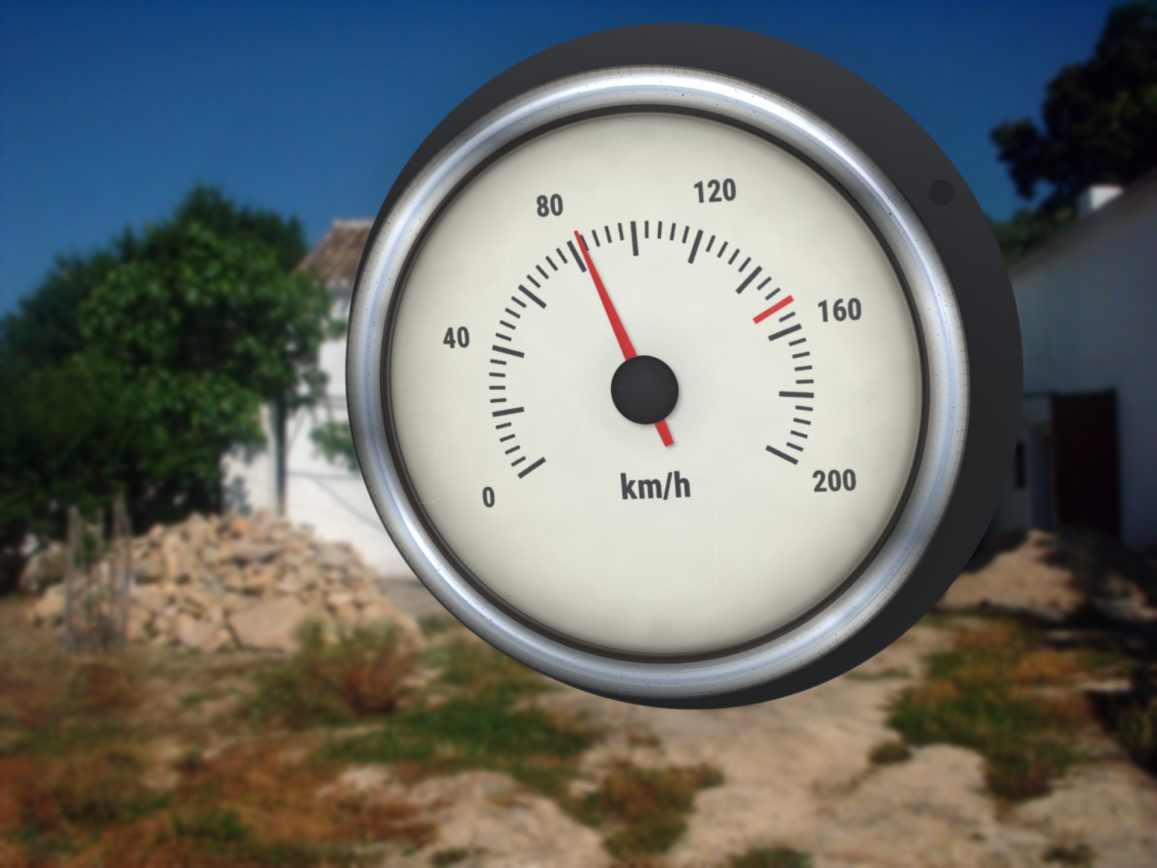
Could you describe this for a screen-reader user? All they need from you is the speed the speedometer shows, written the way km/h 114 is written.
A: km/h 84
